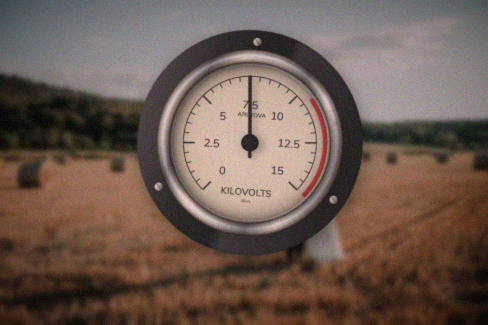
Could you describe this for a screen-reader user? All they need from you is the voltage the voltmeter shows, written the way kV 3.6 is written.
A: kV 7.5
